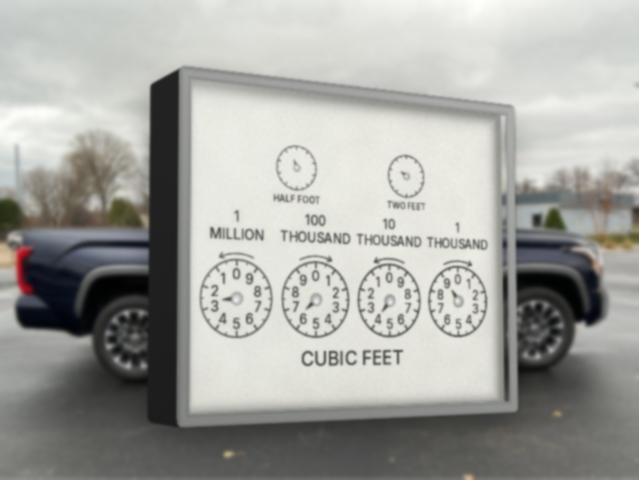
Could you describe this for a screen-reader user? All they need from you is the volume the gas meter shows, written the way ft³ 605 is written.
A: ft³ 263900
